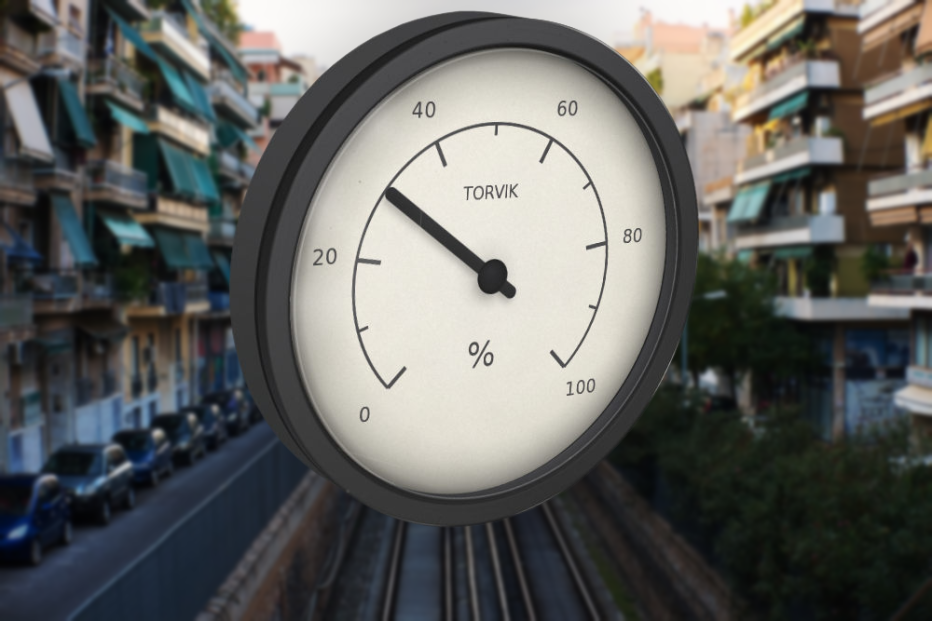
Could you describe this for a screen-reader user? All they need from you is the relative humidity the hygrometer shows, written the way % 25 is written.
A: % 30
